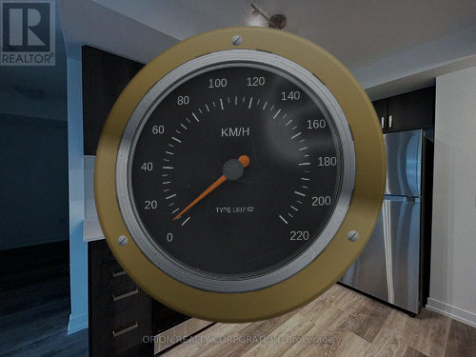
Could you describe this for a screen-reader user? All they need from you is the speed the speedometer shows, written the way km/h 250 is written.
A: km/h 5
